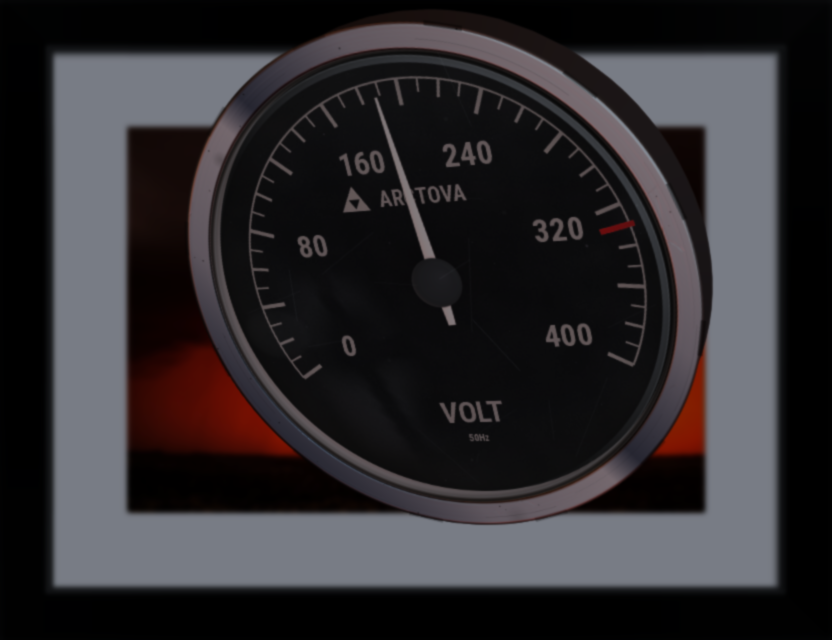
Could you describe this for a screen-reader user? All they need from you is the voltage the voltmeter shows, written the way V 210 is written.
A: V 190
